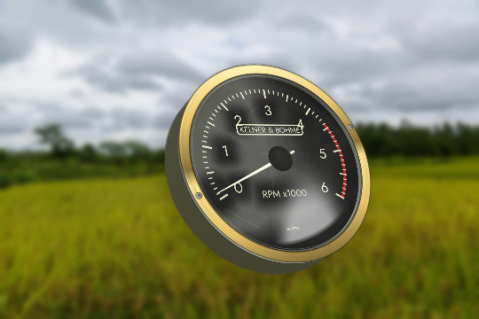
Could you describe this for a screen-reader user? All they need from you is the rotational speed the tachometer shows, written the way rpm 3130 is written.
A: rpm 100
